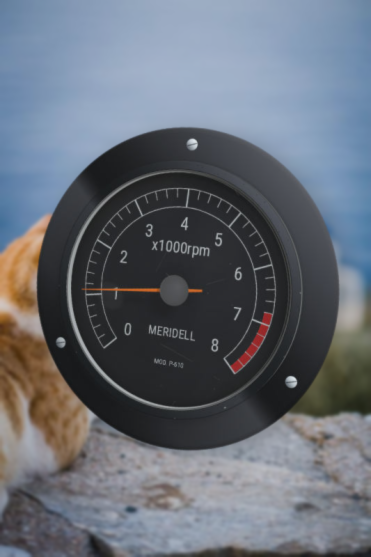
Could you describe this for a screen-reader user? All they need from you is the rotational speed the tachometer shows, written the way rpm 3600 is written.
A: rpm 1100
